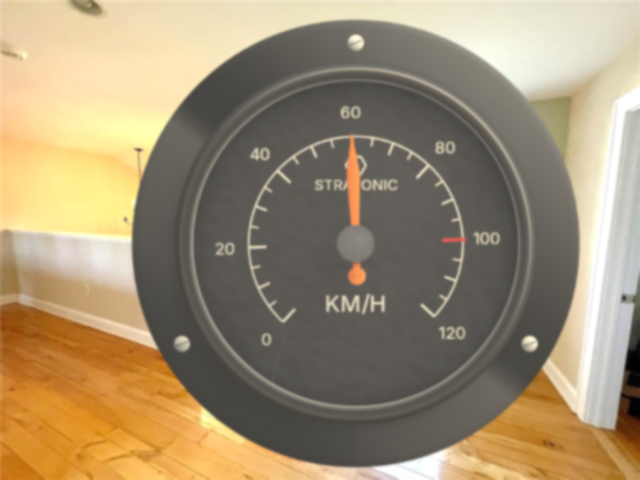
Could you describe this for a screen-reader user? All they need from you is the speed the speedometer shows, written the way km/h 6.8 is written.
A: km/h 60
